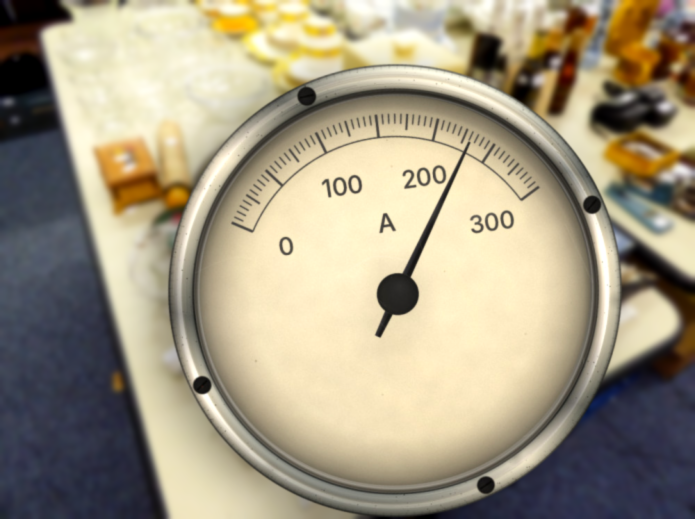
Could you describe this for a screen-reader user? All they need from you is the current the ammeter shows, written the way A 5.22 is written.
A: A 230
